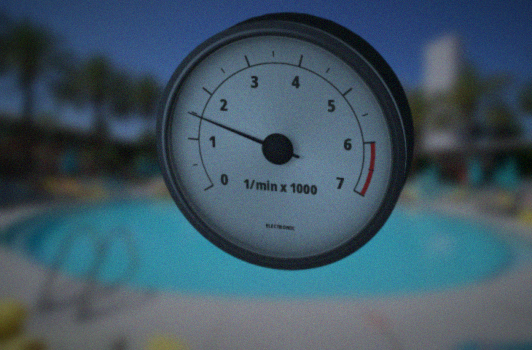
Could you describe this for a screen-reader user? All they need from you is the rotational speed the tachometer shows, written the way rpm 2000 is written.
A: rpm 1500
